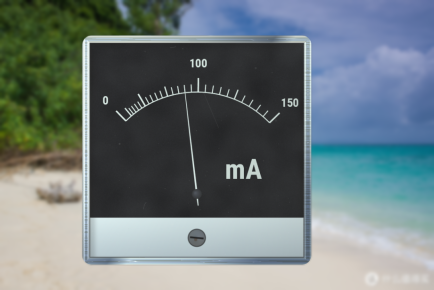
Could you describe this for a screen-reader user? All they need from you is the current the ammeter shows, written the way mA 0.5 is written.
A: mA 90
